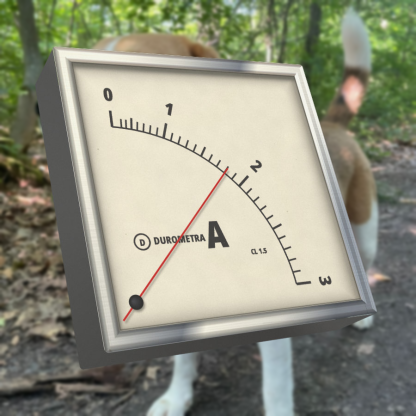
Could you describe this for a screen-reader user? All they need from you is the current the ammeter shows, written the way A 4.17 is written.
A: A 1.8
